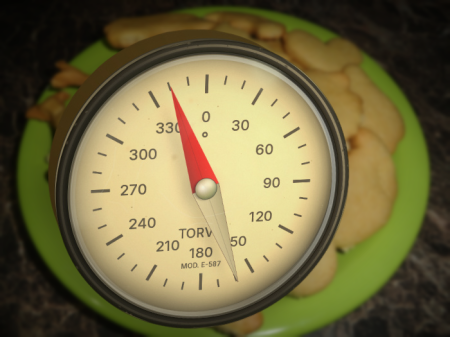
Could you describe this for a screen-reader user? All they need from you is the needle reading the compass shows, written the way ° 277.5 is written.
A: ° 340
